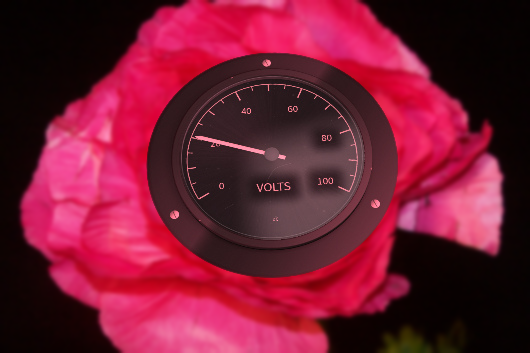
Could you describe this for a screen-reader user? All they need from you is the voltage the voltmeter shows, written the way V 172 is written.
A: V 20
